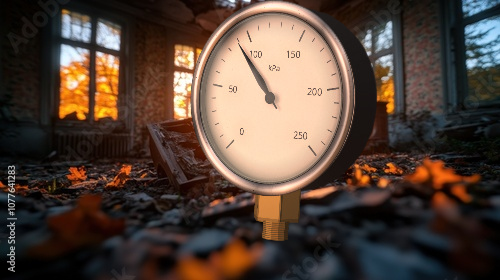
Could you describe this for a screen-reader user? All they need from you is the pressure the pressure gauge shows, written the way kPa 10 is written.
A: kPa 90
